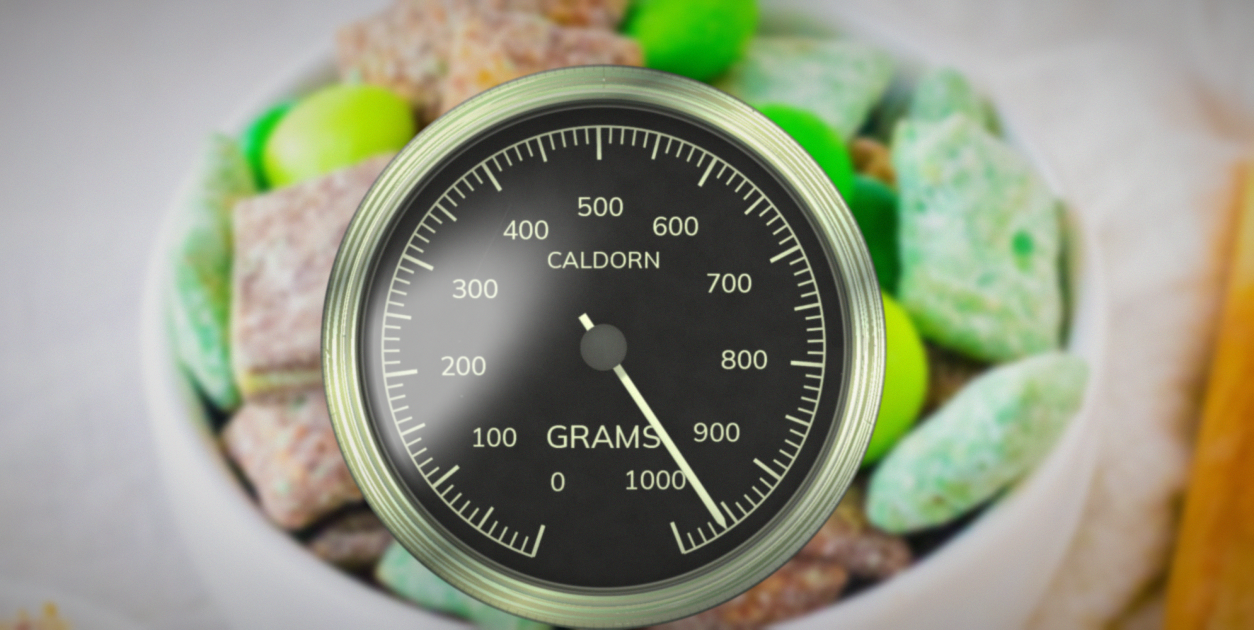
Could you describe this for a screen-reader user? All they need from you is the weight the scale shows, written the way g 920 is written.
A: g 960
